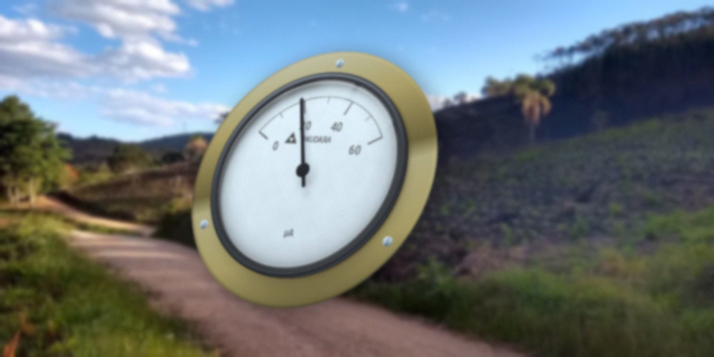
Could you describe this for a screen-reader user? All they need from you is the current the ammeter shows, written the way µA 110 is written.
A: µA 20
